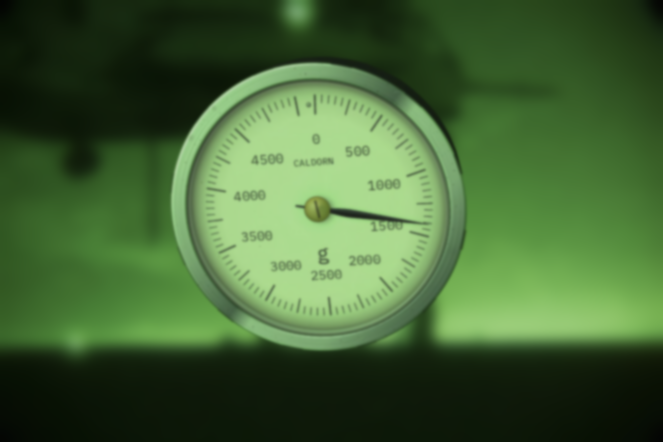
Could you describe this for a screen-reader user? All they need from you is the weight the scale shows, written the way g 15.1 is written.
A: g 1400
